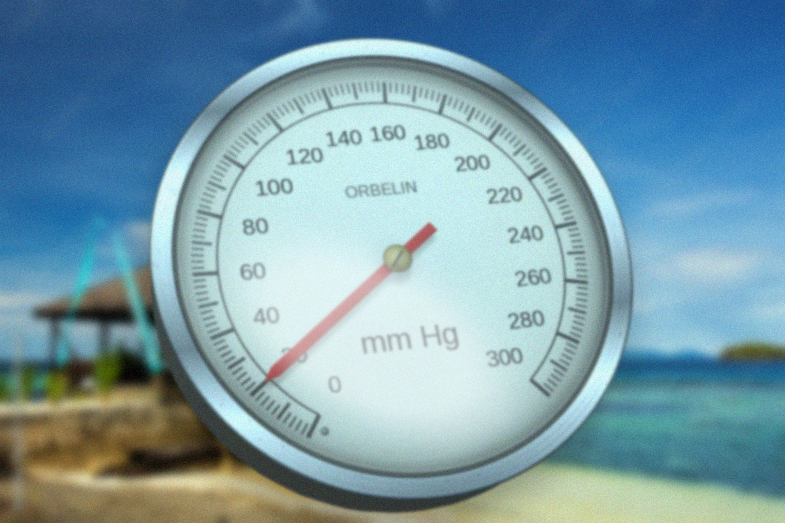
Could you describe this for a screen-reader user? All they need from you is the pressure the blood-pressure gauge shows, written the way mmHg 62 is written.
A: mmHg 20
